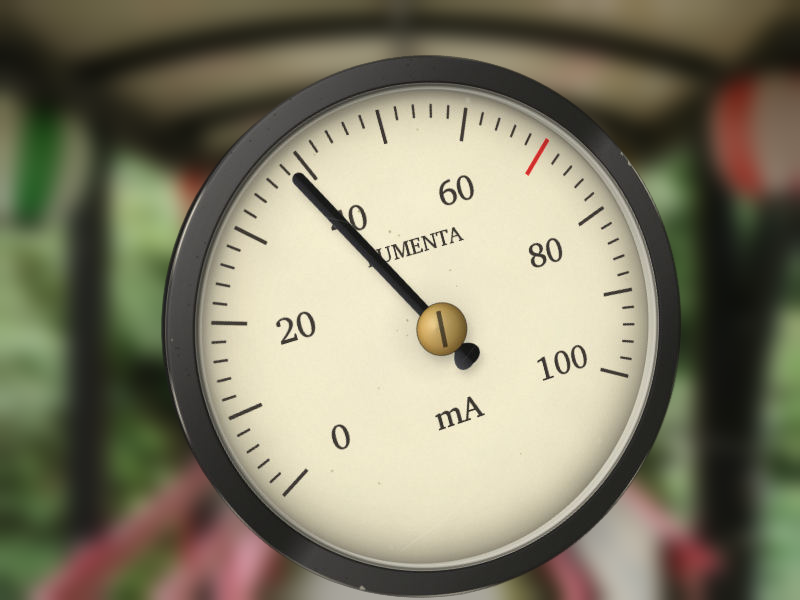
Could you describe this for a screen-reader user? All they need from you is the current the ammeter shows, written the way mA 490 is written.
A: mA 38
